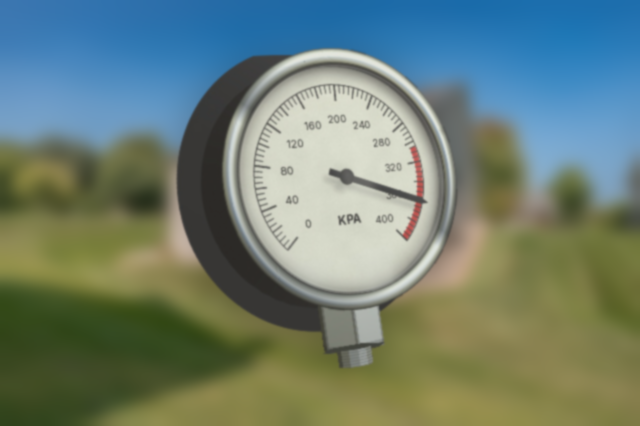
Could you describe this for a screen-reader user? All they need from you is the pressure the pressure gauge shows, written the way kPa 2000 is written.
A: kPa 360
